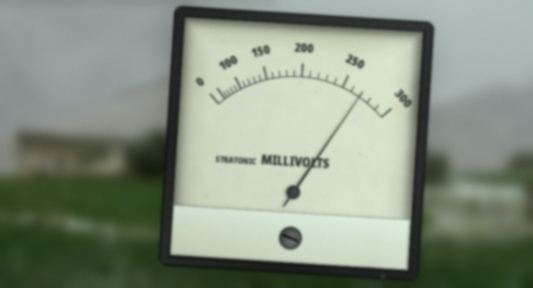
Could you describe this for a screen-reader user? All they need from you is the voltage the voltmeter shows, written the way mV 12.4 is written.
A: mV 270
